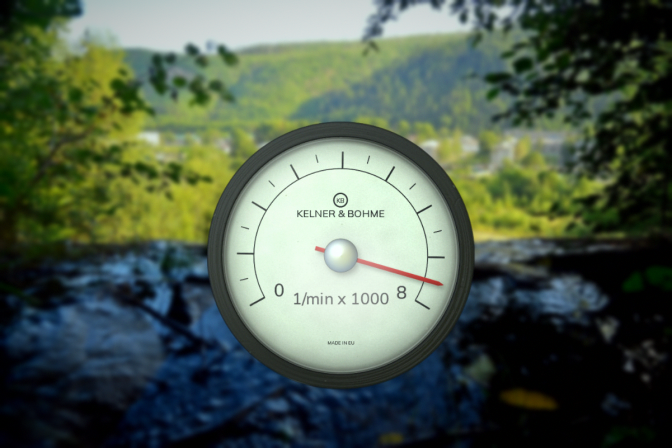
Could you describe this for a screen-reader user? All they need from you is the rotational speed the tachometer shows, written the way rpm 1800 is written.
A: rpm 7500
